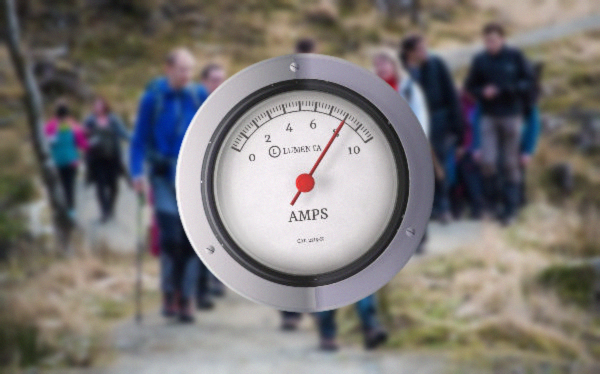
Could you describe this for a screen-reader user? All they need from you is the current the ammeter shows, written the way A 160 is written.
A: A 8
